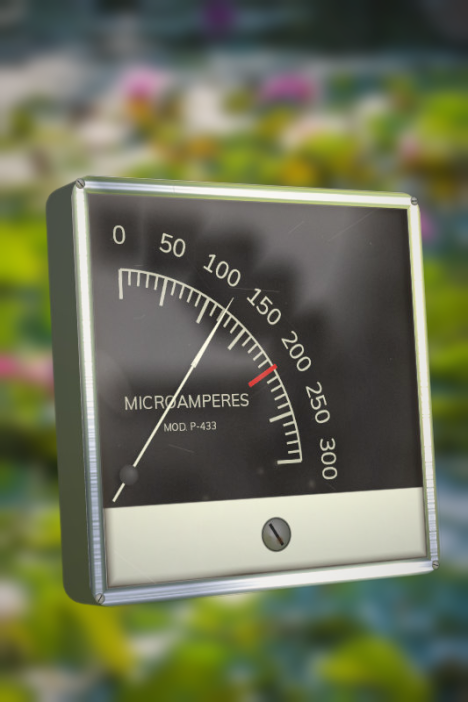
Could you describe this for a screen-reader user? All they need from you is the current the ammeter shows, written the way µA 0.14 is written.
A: µA 120
